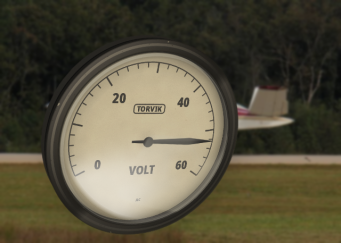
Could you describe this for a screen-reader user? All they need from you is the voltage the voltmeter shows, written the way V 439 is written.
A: V 52
